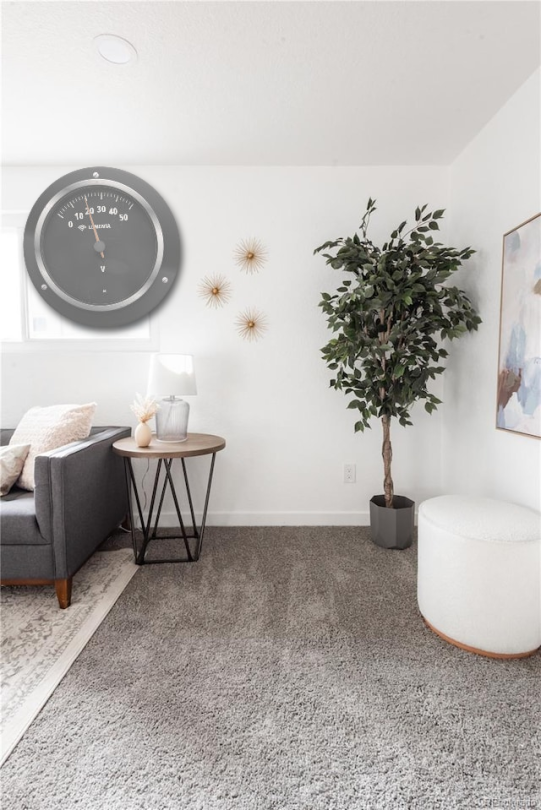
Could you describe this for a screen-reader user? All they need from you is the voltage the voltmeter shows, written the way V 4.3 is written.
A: V 20
